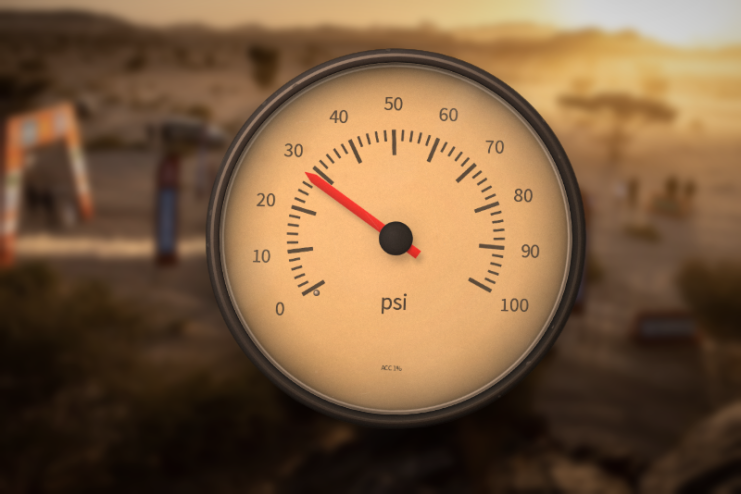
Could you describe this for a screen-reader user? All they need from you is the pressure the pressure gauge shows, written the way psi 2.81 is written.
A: psi 28
